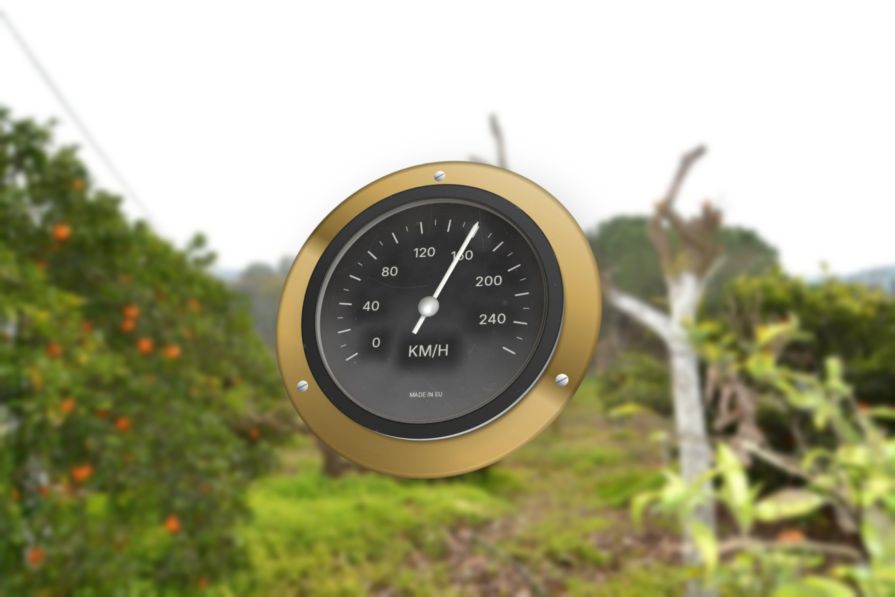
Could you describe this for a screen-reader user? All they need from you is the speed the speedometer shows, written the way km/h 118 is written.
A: km/h 160
